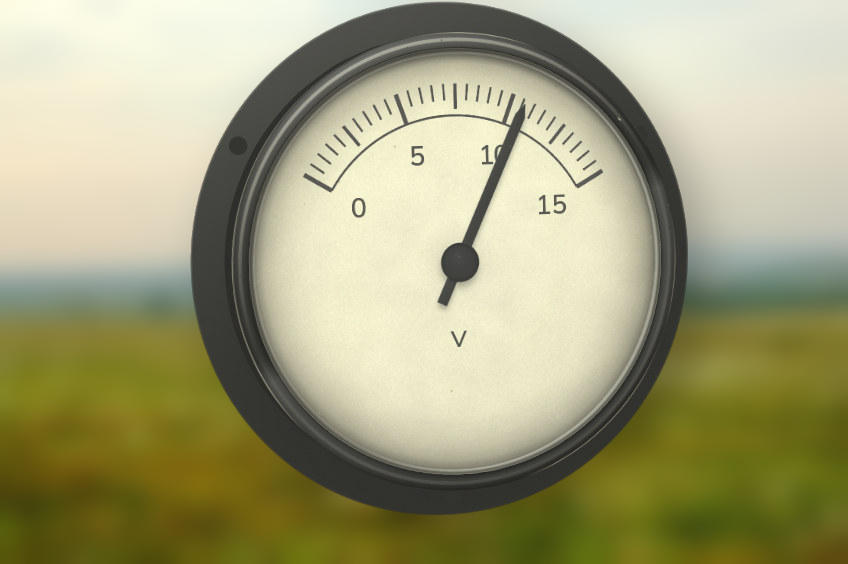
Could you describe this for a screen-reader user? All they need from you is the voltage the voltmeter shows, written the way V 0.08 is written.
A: V 10.5
